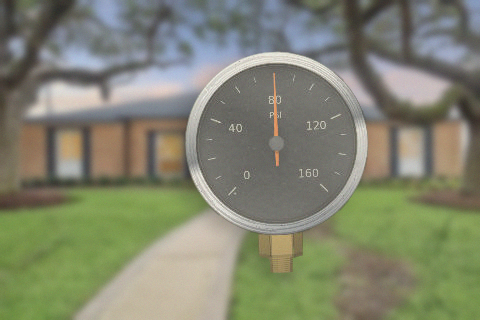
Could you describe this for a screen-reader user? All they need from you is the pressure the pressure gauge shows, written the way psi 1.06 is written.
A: psi 80
